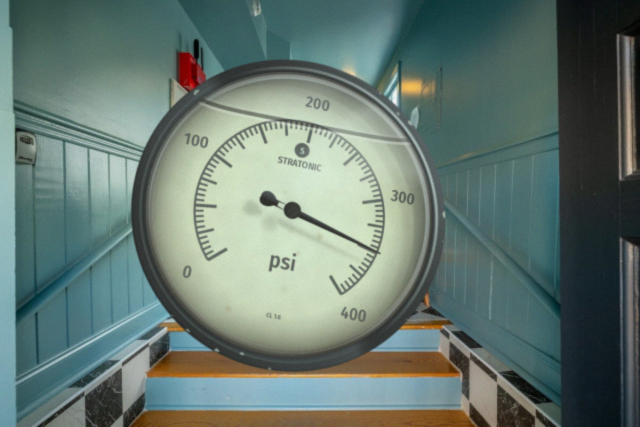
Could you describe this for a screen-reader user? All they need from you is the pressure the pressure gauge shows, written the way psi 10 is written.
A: psi 350
